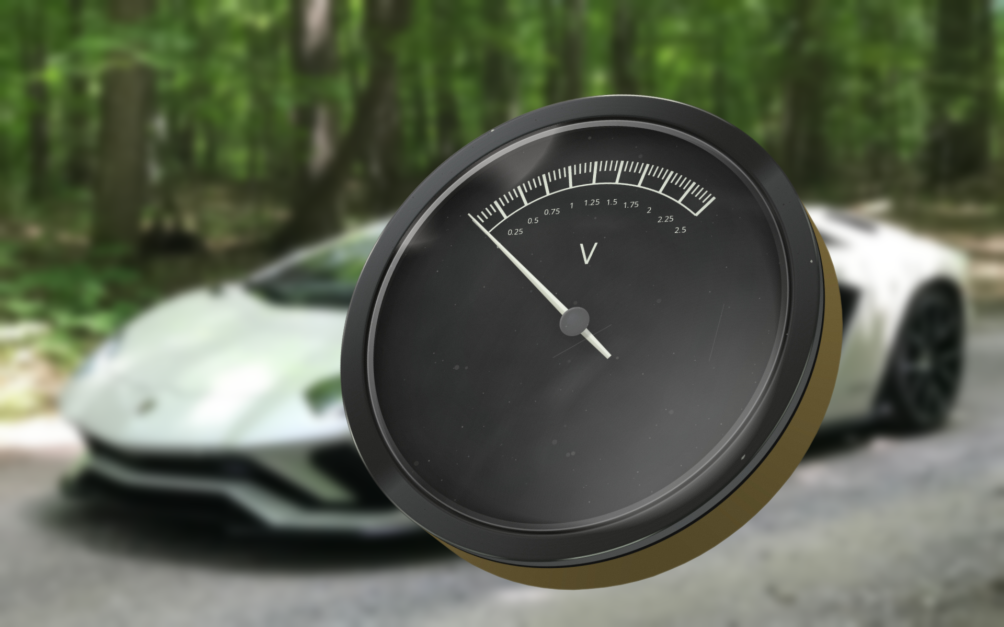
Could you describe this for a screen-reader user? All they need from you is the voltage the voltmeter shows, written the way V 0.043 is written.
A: V 0
